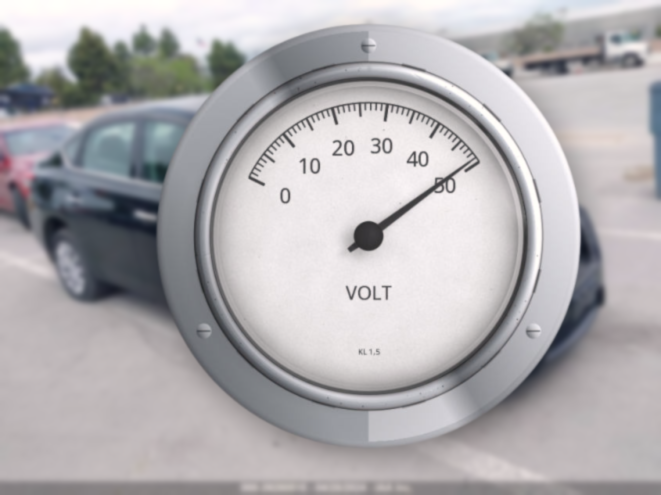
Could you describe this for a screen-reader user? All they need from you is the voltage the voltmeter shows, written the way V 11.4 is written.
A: V 49
